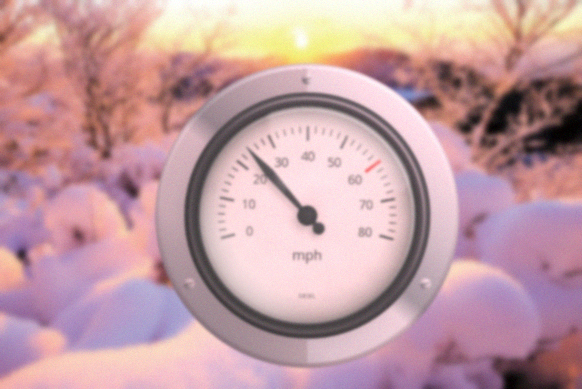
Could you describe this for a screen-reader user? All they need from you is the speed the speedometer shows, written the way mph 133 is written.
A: mph 24
